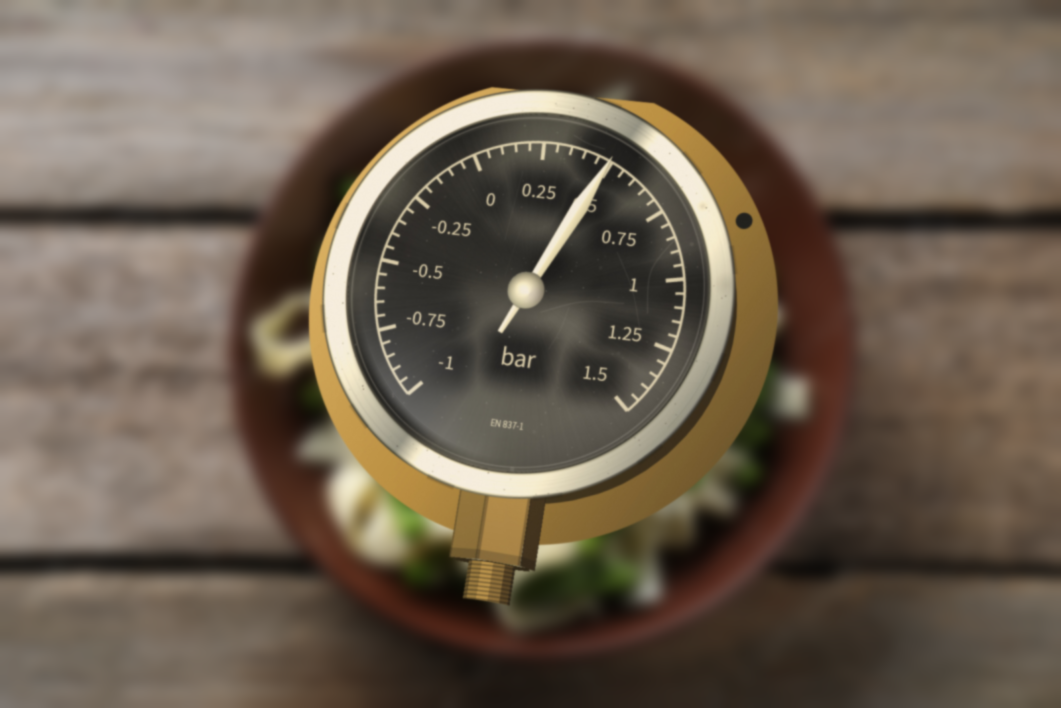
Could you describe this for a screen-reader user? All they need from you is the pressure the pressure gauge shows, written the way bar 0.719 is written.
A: bar 0.5
